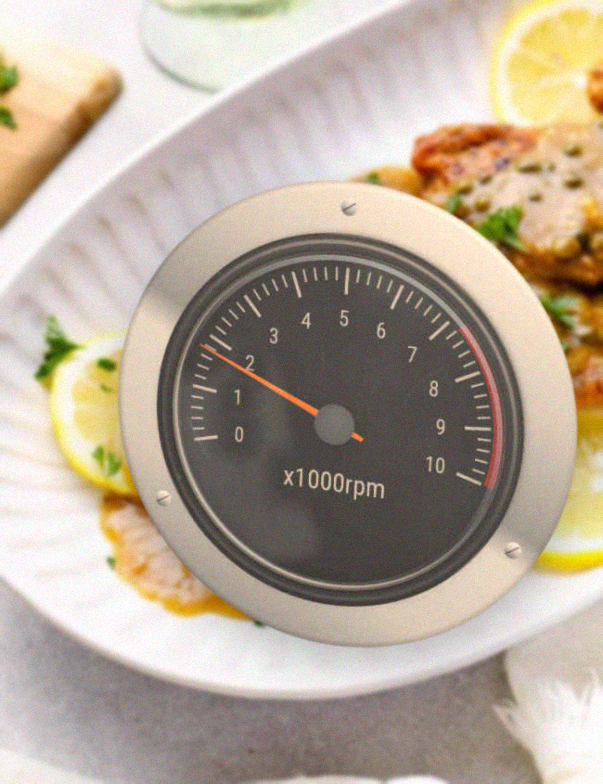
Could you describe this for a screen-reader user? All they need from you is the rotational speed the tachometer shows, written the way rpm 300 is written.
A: rpm 1800
